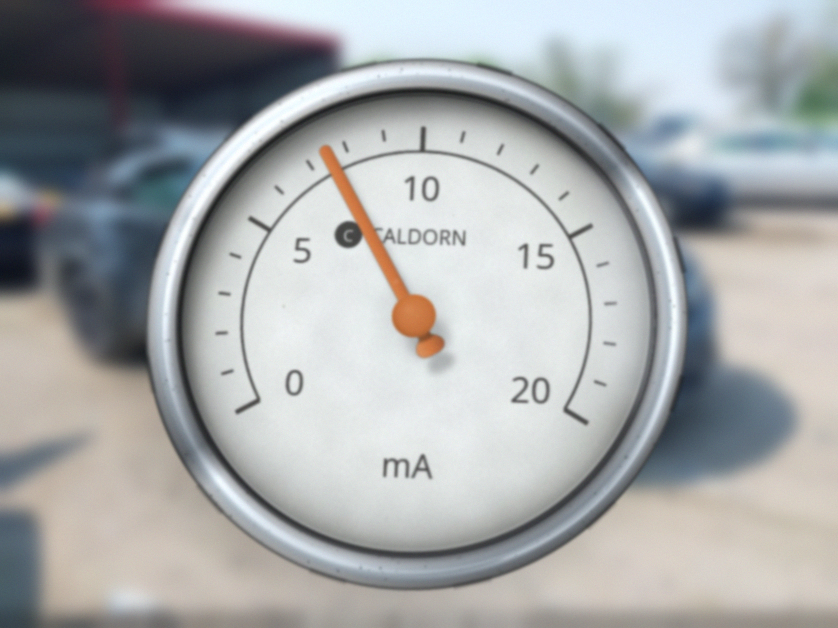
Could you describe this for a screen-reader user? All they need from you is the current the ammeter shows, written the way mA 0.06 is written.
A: mA 7.5
